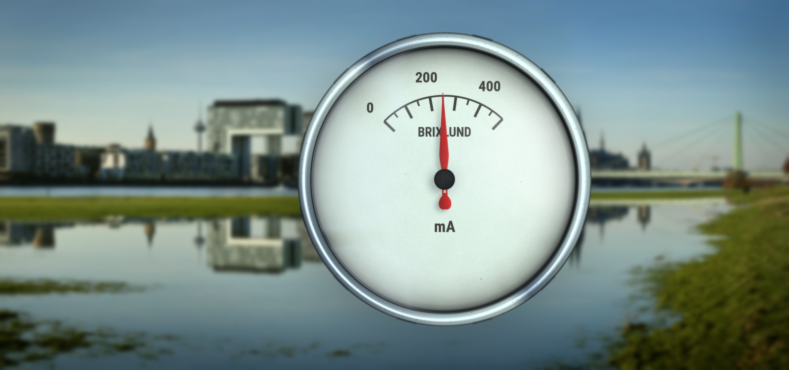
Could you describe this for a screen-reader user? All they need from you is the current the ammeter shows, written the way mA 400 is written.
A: mA 250
